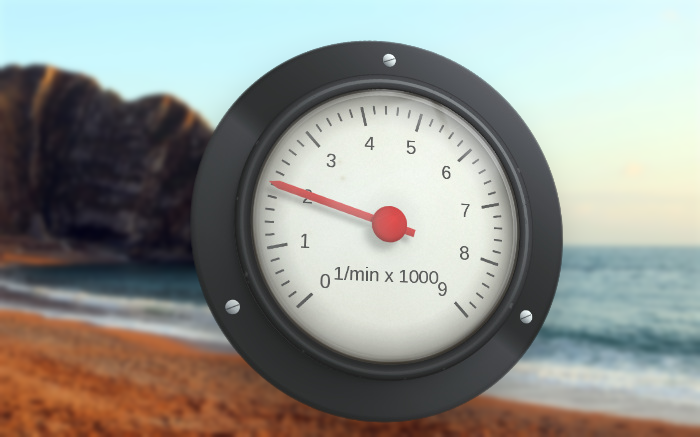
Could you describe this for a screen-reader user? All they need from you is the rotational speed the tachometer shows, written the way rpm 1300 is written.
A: rpm 2000
